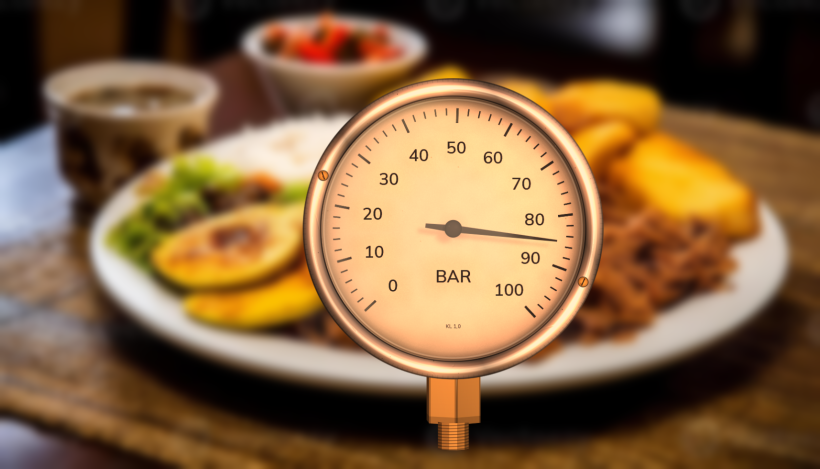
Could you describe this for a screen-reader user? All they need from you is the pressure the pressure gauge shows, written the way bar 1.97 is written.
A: bar 85
